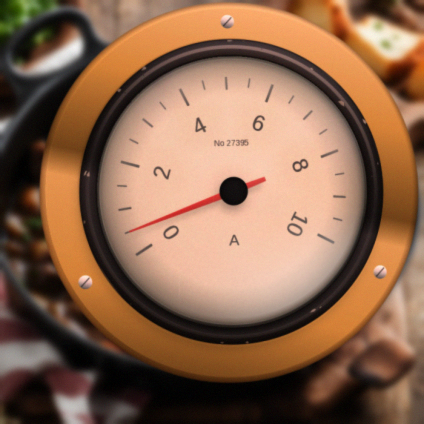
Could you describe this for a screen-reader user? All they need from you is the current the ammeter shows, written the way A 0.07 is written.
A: A 0.5
